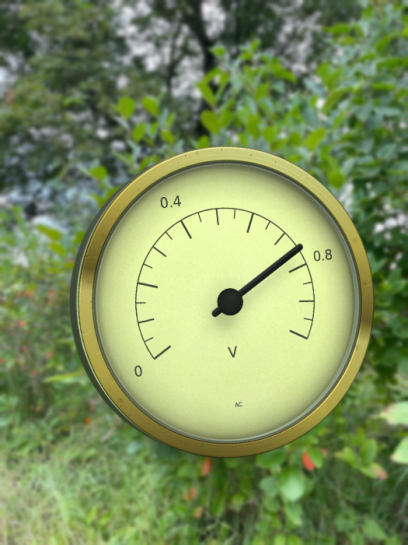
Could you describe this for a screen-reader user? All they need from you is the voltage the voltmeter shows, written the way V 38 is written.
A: V 0.75
